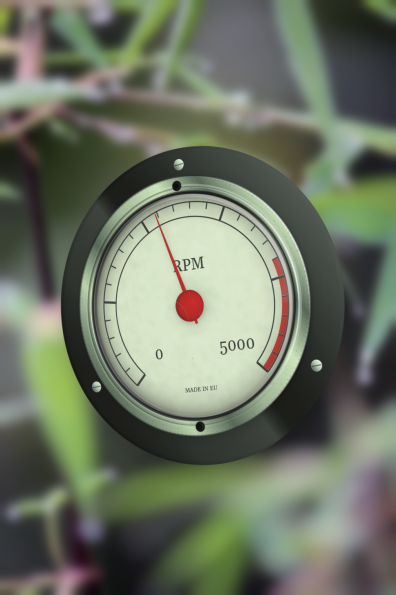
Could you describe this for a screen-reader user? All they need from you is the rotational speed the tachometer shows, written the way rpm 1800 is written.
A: rpm 2200
